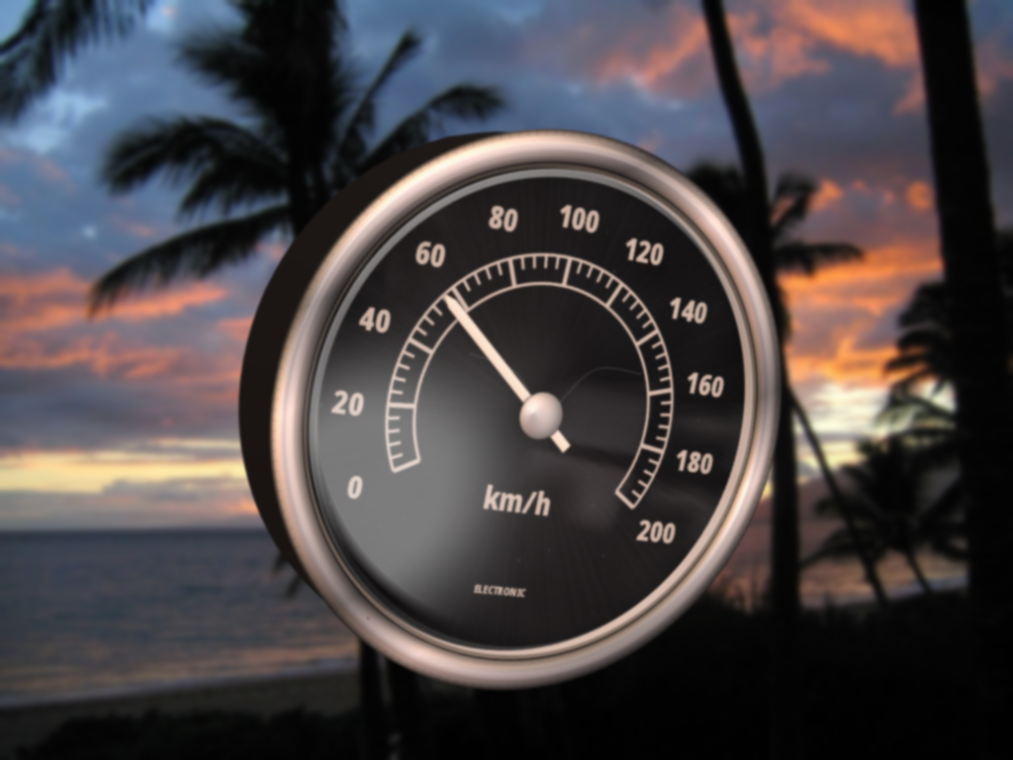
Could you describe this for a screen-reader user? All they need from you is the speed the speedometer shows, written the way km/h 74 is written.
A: km/h 56
